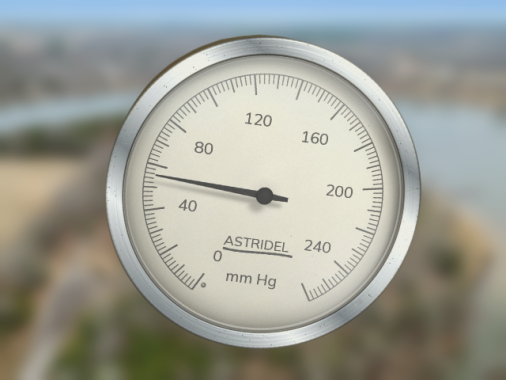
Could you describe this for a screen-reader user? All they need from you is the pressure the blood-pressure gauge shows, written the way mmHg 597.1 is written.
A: mmHg 56
